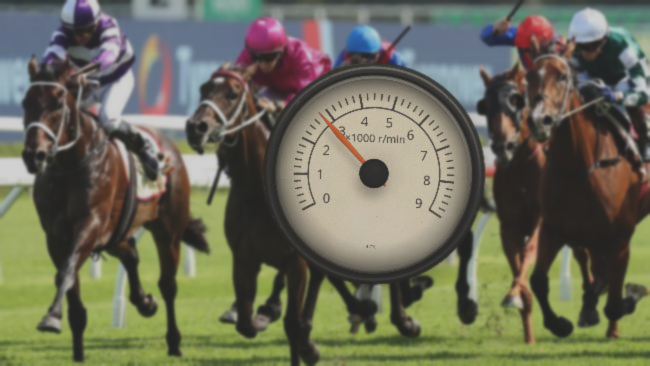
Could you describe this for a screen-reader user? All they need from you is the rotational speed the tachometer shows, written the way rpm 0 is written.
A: rpm 2800
